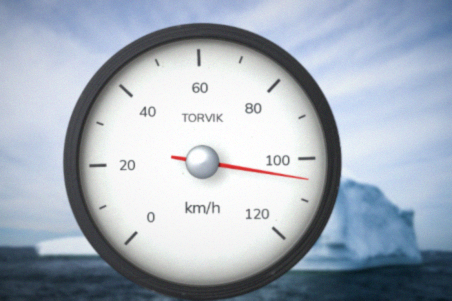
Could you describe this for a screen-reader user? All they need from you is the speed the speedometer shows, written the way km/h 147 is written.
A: km/h 105
